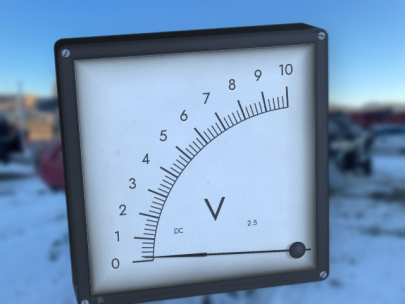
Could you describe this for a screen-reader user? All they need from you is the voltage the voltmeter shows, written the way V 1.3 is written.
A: V 0.2
